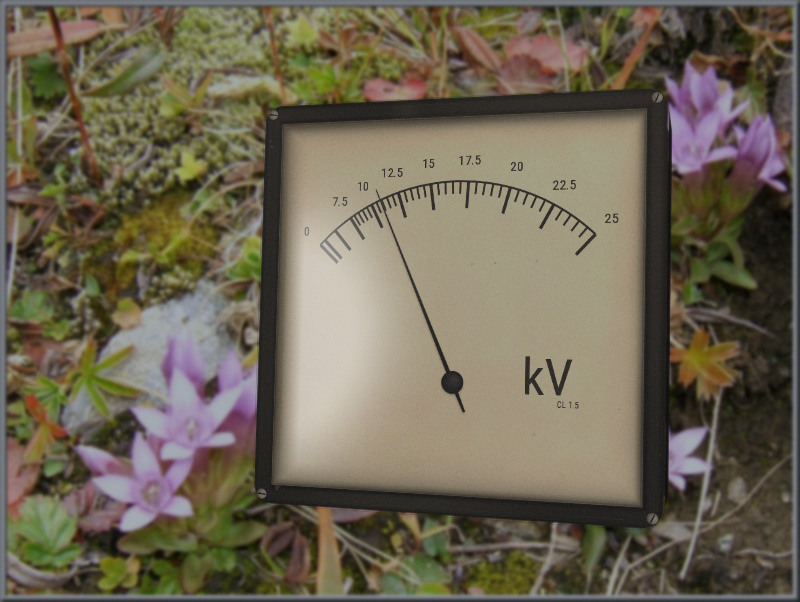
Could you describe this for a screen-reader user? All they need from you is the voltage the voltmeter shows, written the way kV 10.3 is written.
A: kV 11
